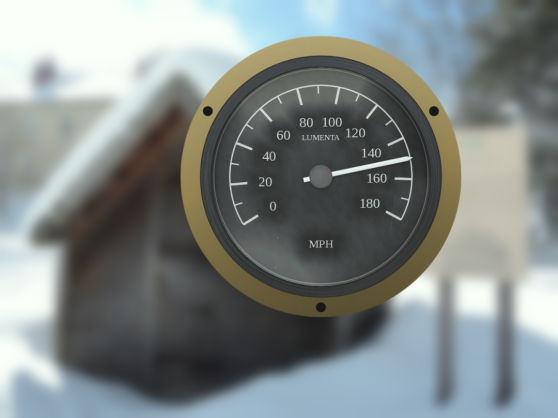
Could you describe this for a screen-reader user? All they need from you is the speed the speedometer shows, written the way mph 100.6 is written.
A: mph 150
